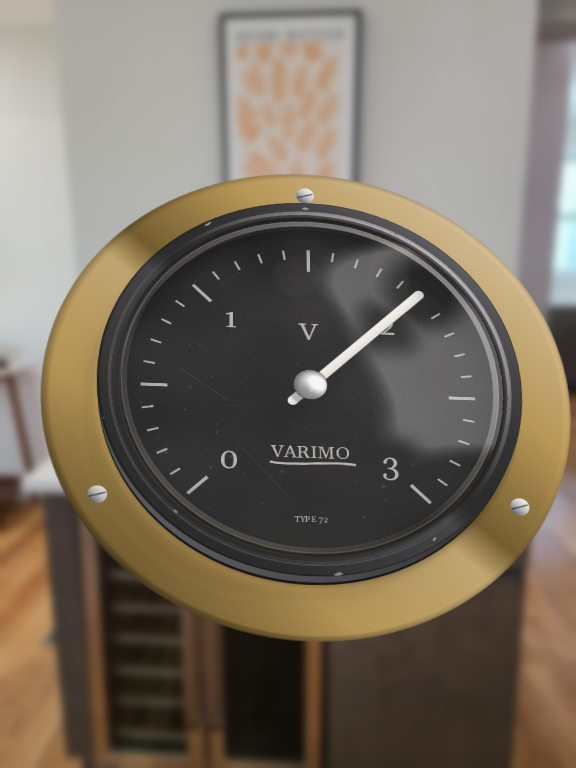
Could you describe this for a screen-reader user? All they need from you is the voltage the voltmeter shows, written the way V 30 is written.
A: V 2
